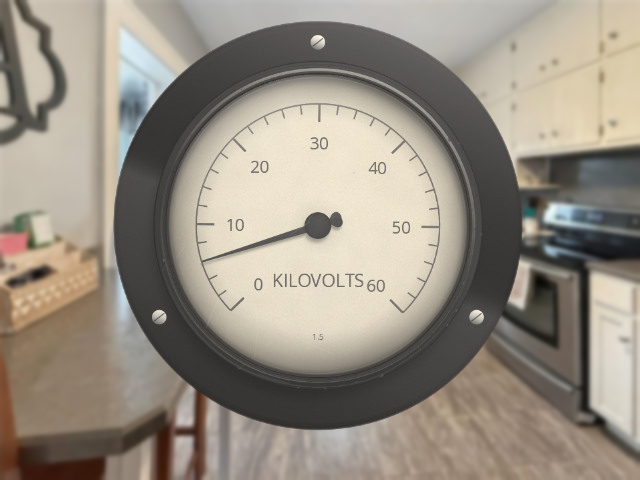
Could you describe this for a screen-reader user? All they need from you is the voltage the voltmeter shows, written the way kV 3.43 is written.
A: kV 6
